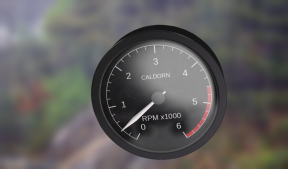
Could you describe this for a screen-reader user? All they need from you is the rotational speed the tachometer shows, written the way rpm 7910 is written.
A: rpm 400
